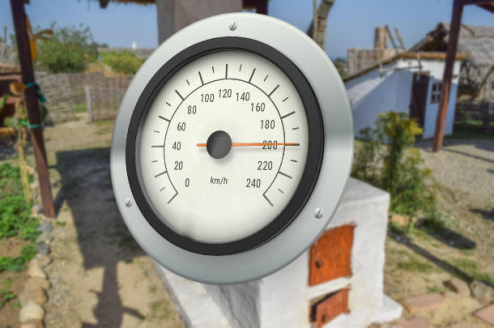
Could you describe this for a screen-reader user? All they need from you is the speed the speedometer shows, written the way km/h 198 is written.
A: km/h 200
